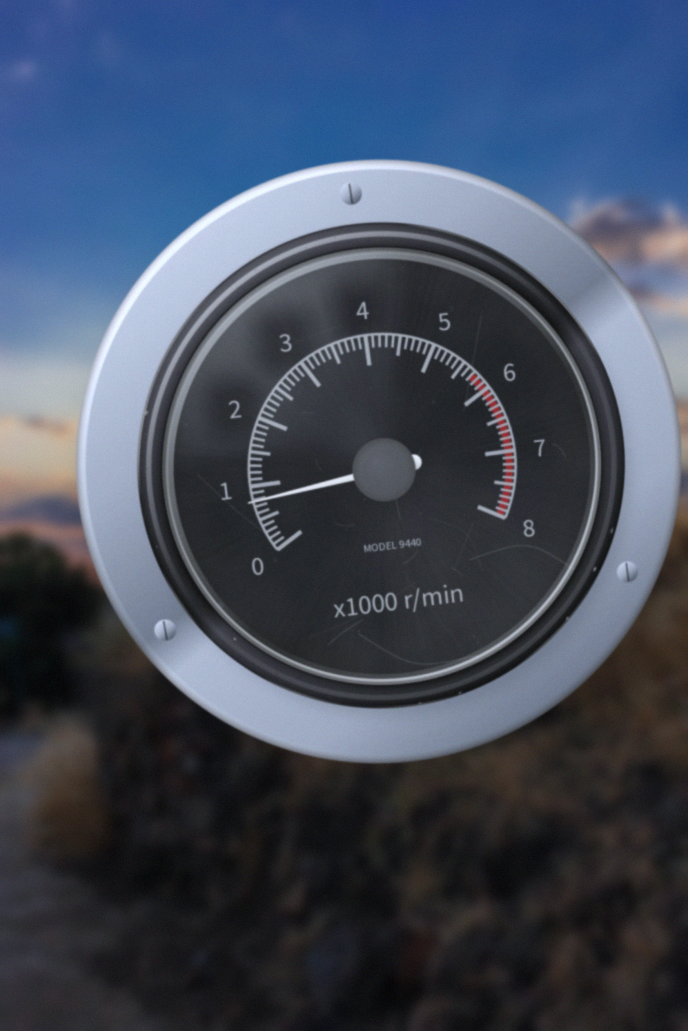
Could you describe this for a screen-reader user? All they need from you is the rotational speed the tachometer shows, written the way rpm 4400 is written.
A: rpm 800
